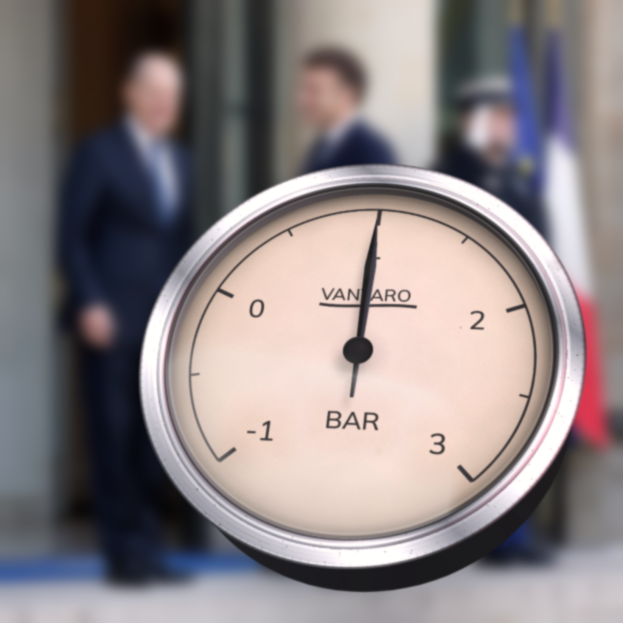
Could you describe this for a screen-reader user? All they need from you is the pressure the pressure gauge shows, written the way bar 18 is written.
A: bar 1
